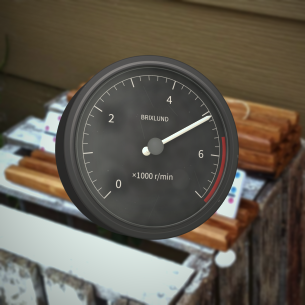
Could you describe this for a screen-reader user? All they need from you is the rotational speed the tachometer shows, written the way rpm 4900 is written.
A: rpm 5100
